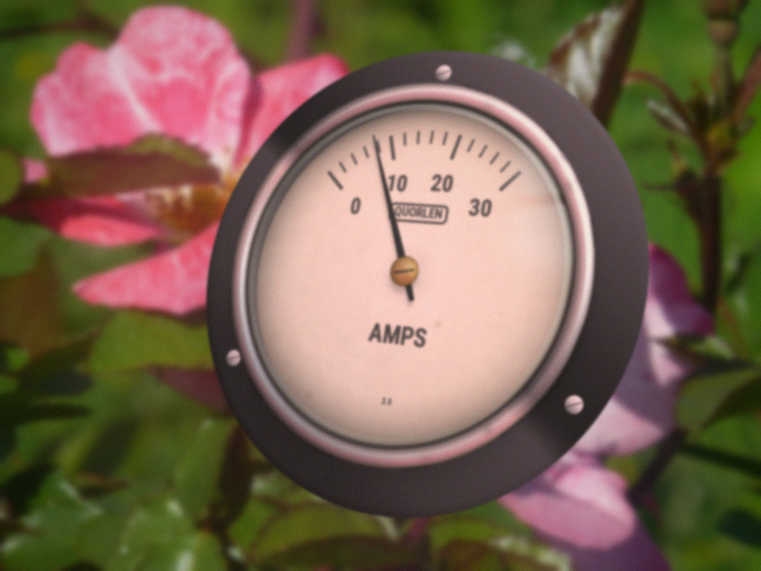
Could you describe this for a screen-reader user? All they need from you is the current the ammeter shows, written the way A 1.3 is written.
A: A 8
